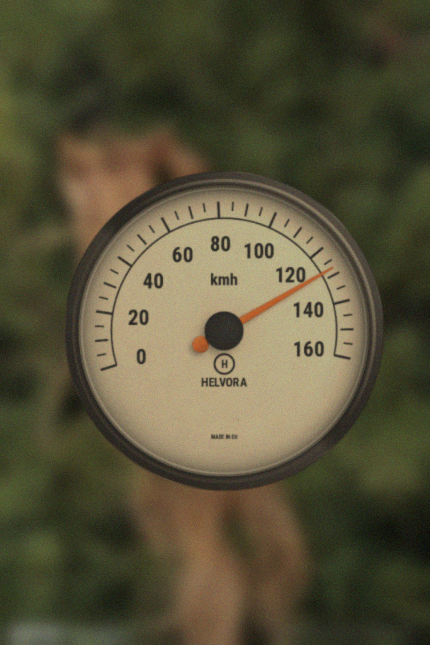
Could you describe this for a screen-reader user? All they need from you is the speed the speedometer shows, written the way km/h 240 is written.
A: km/h 127.5
